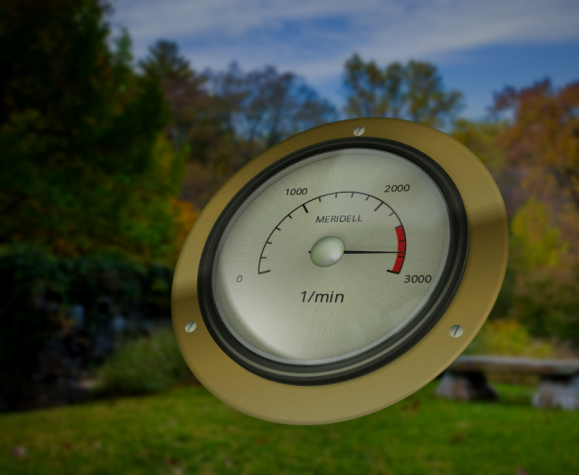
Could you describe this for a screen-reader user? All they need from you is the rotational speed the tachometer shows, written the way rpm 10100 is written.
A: rpm 2800
